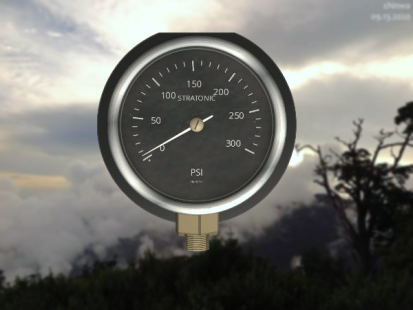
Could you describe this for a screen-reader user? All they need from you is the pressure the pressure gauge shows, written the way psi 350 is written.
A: psi 5
